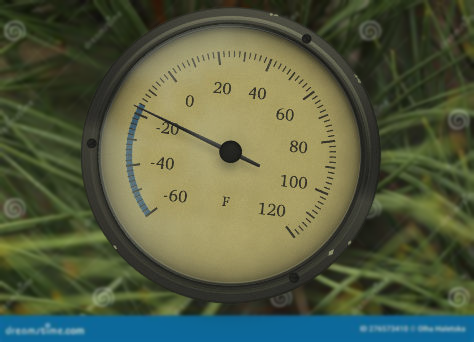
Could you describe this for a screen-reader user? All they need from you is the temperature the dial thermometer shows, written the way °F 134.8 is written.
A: °F -18
